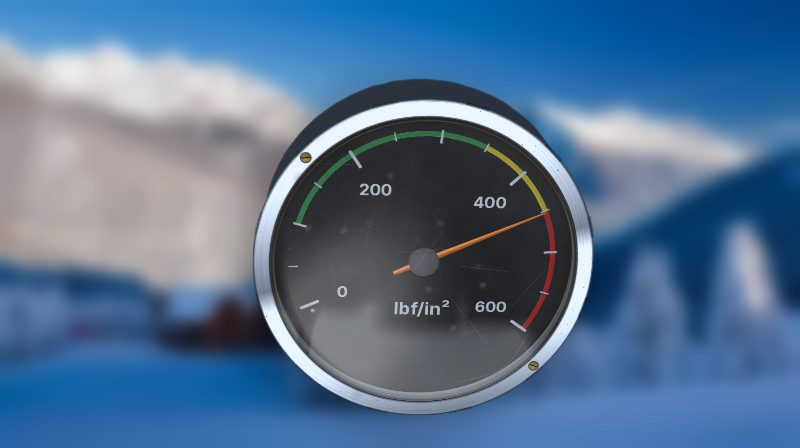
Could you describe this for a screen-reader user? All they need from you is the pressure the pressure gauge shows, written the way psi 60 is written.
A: psi 450
